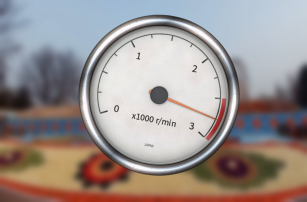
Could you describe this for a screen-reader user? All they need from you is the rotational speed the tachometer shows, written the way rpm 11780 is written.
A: rpm 2750
